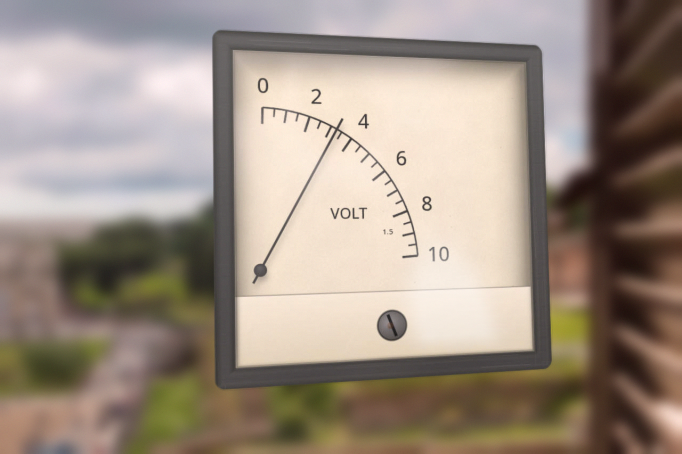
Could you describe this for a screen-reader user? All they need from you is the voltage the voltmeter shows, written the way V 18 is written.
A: V 3.25
